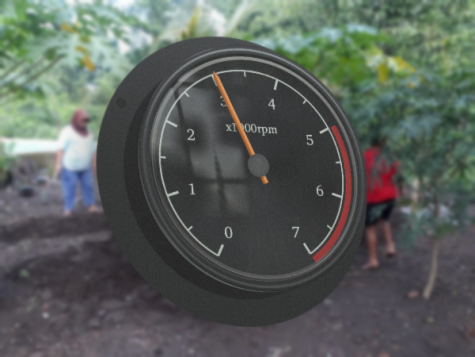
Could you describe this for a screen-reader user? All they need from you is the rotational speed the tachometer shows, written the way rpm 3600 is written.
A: rpm 3000
